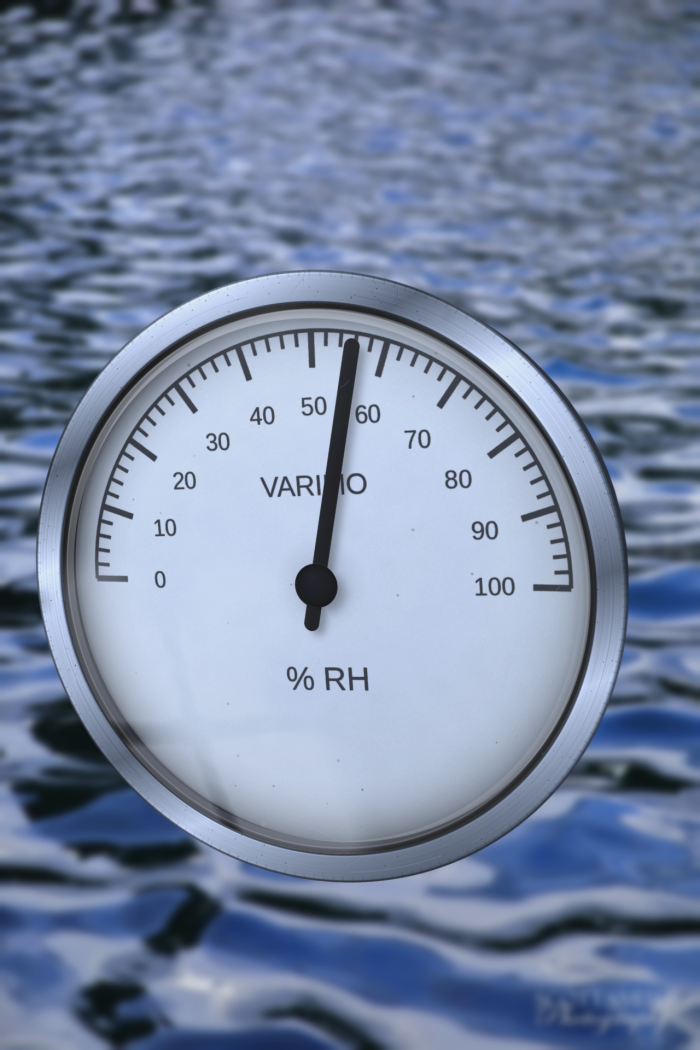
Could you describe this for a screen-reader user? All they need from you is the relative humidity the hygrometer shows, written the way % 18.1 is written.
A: % 56
